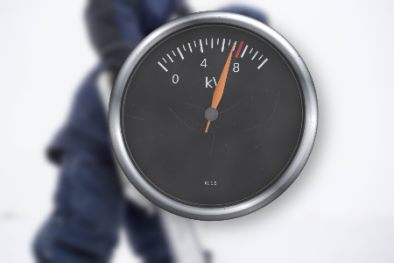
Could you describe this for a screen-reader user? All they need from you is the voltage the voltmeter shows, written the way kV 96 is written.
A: kV 7
